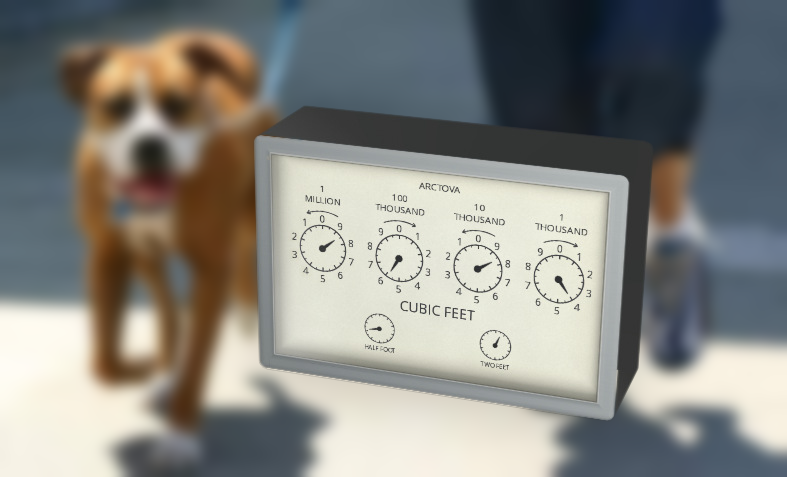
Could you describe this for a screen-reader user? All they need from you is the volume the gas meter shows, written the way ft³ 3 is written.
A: ft³ 858400
